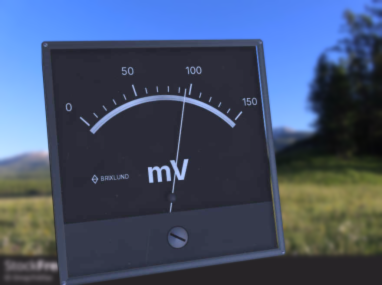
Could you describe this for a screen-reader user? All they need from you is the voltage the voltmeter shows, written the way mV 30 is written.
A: mV 95
